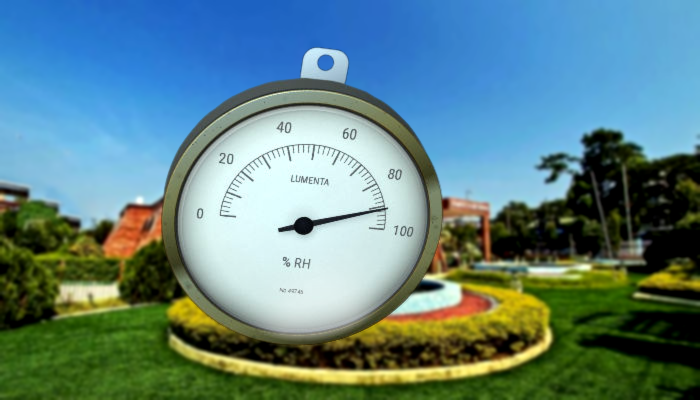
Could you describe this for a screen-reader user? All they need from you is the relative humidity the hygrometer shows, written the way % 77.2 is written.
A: % 90
